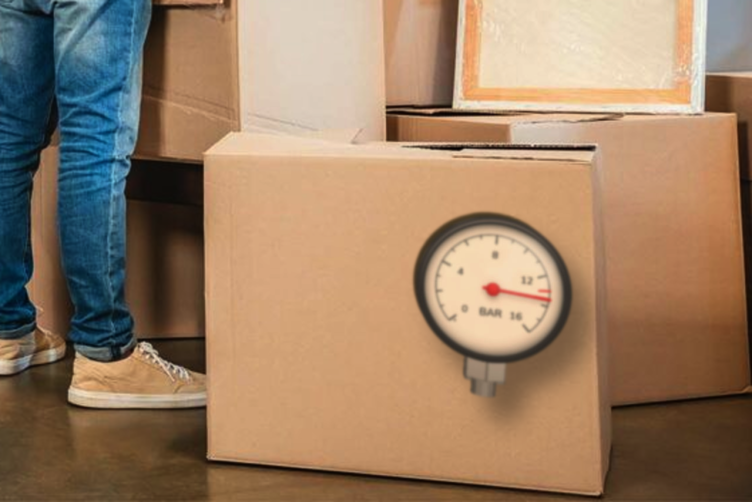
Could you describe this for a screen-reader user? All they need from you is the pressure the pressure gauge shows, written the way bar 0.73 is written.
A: bar 13.5
